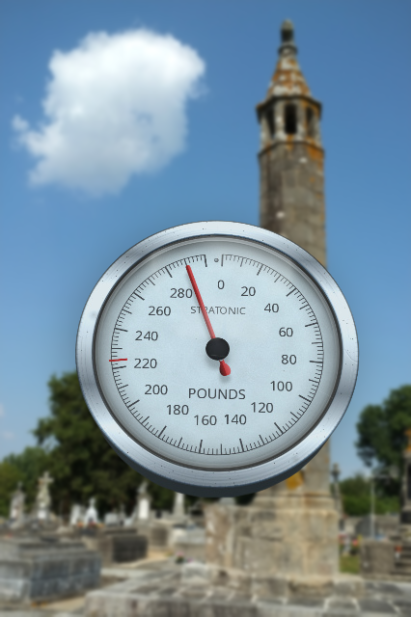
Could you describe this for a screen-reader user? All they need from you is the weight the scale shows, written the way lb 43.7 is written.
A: lb 290
